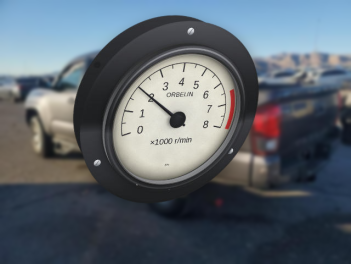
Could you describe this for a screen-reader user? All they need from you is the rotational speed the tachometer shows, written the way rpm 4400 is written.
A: rpm 2000
